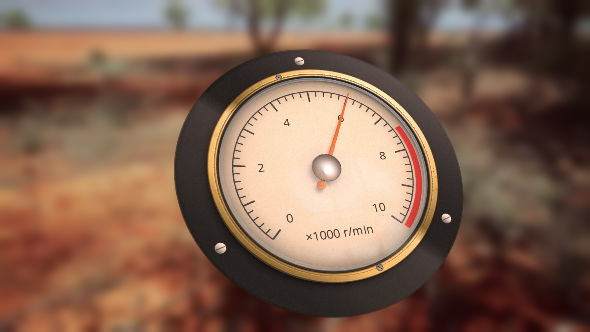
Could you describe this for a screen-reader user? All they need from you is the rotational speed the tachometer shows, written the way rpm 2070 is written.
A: rpm 6000
